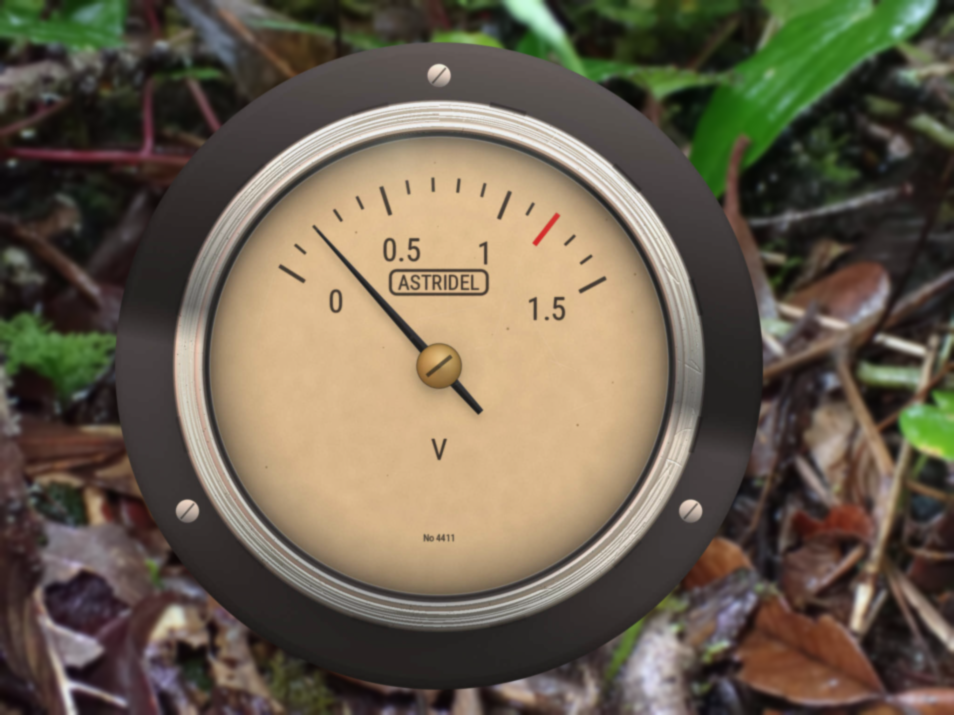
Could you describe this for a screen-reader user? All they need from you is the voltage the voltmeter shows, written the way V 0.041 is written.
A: V 0.2
